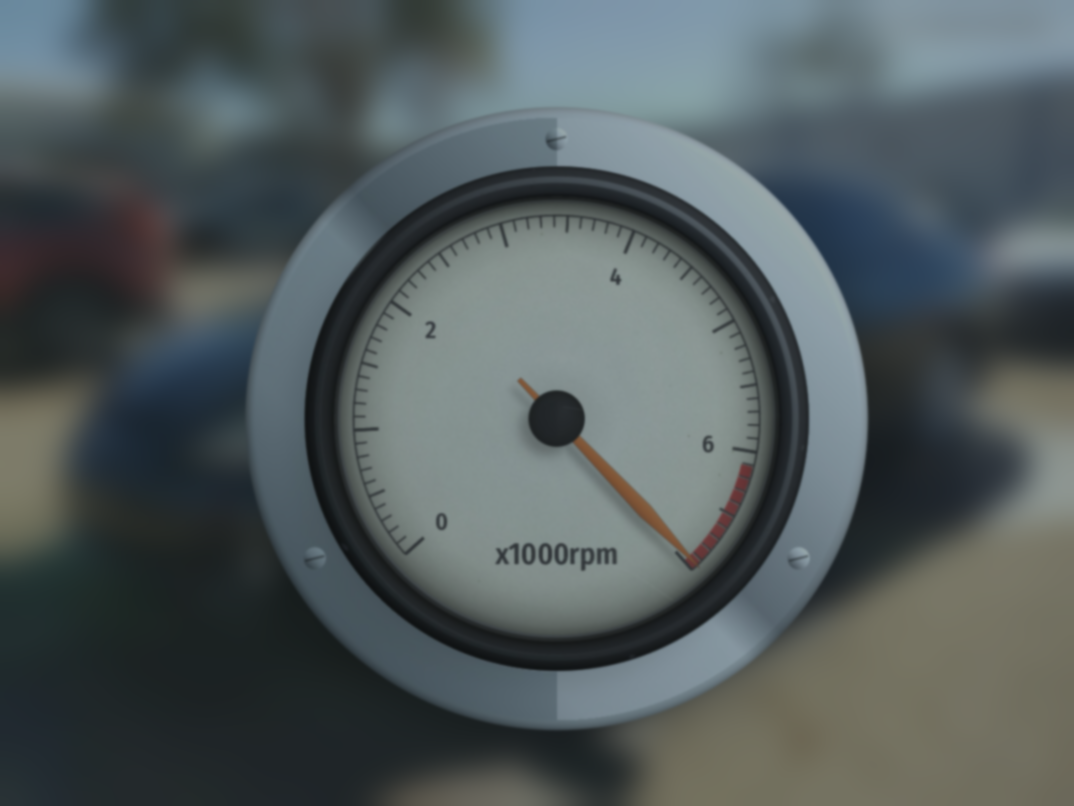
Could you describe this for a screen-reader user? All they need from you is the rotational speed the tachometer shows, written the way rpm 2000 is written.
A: rpm 6950
